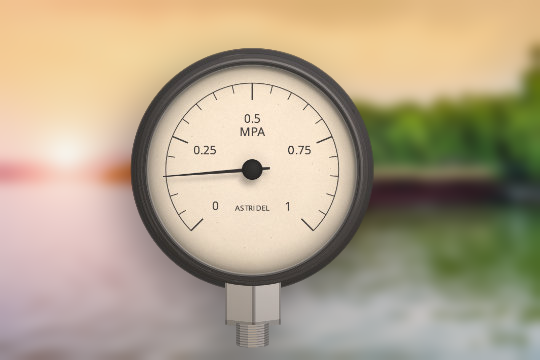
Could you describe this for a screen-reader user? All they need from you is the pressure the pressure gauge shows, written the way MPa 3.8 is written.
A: MPa 0.15
